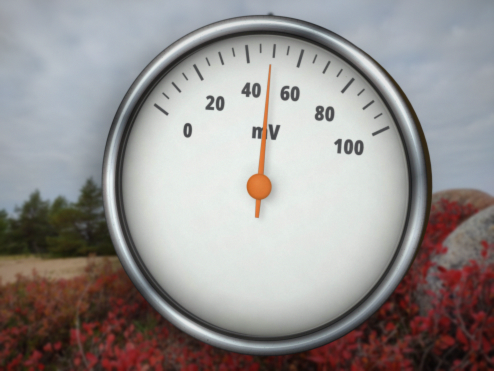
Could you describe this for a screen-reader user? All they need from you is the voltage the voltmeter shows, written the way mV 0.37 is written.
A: mV 50
